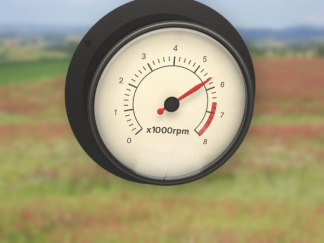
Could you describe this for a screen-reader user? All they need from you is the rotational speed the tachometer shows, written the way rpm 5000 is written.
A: rpm 5600
